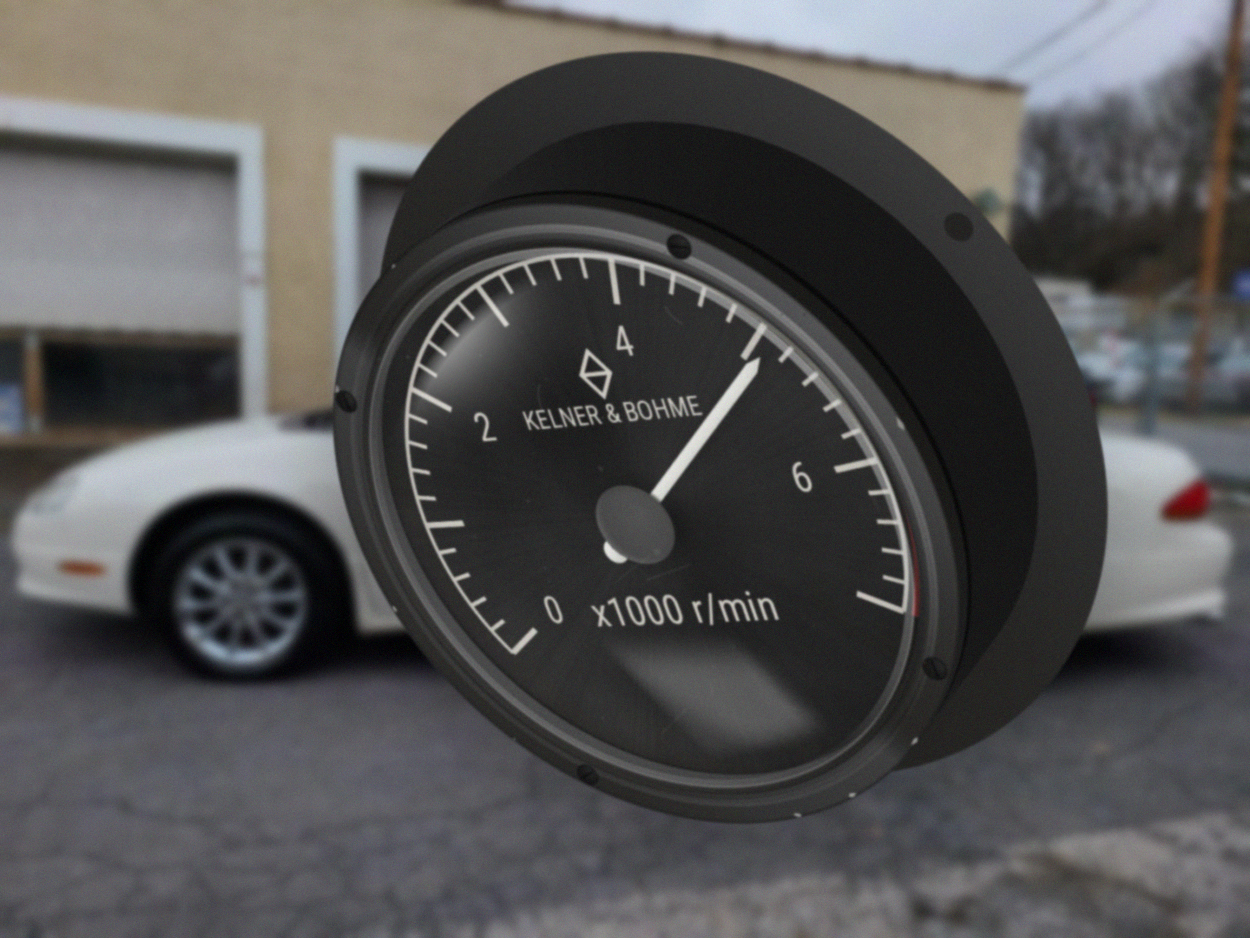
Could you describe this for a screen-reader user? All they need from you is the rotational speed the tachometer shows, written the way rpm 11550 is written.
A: rpm 5100
